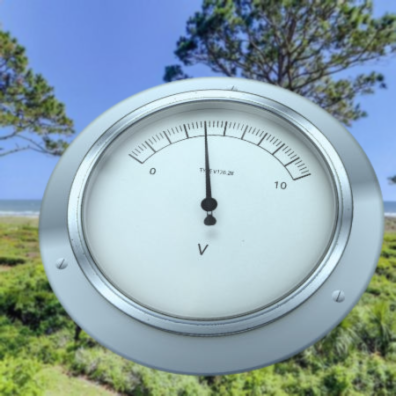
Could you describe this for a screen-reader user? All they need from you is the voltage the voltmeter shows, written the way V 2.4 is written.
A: V 4
